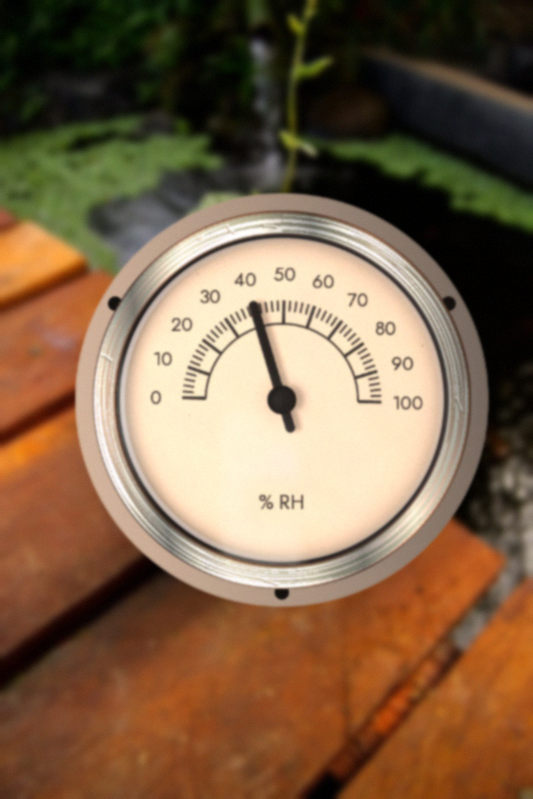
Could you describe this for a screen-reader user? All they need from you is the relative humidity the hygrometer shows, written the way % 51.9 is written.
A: % 40
